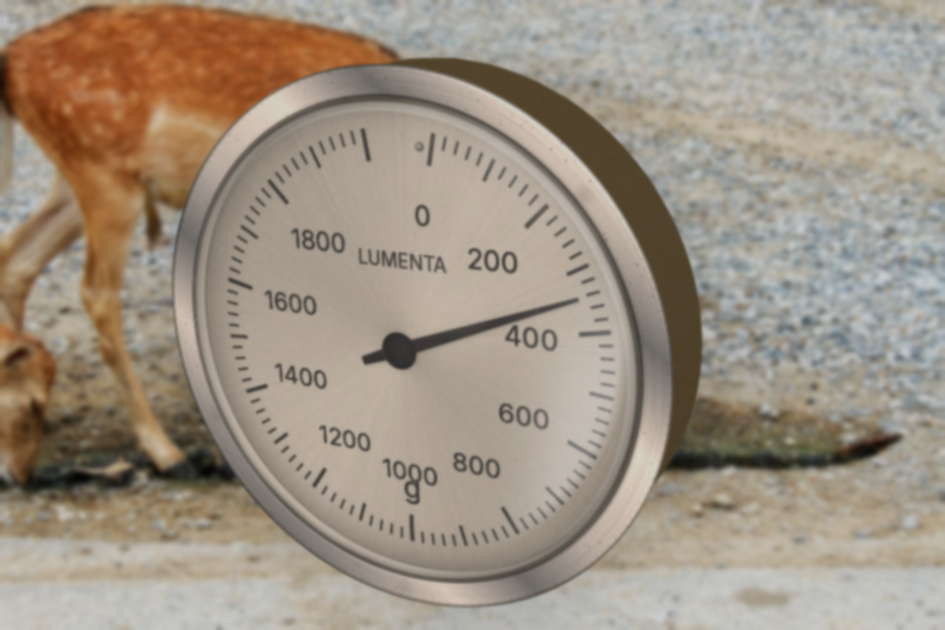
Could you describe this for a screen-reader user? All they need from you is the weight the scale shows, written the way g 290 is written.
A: g 340
